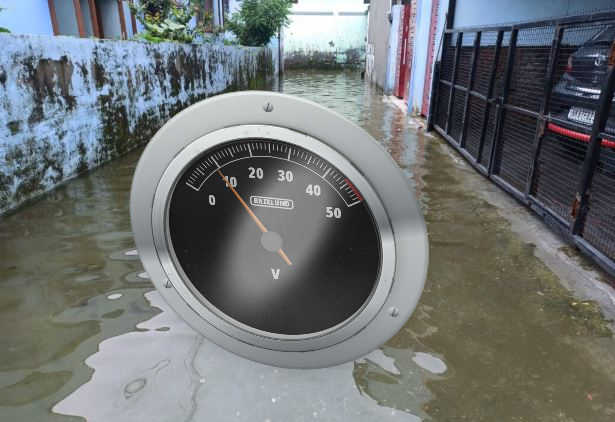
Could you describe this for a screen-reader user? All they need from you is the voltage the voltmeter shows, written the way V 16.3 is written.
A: V 10
